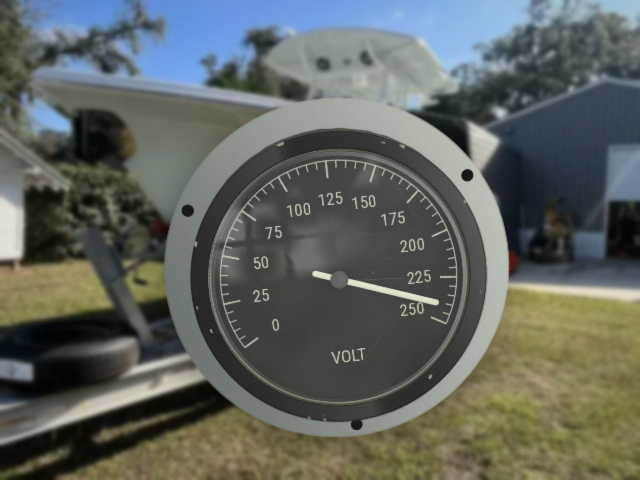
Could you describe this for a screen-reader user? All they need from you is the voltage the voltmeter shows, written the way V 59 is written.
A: V 240
